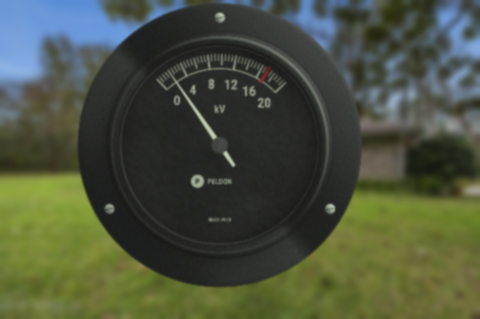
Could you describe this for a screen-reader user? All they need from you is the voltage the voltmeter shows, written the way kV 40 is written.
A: kV 2
